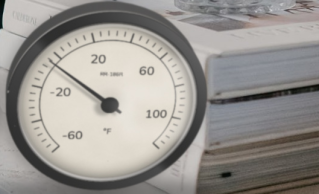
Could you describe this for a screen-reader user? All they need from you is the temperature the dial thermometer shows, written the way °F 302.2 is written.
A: °F -4
